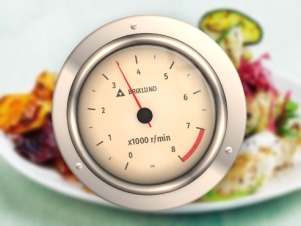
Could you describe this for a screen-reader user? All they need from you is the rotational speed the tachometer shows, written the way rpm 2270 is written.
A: rpm 3500
